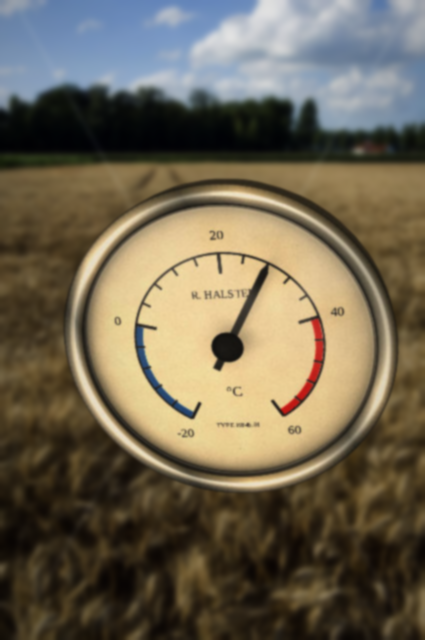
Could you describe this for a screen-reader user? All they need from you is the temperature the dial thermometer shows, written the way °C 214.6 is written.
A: °C 28
